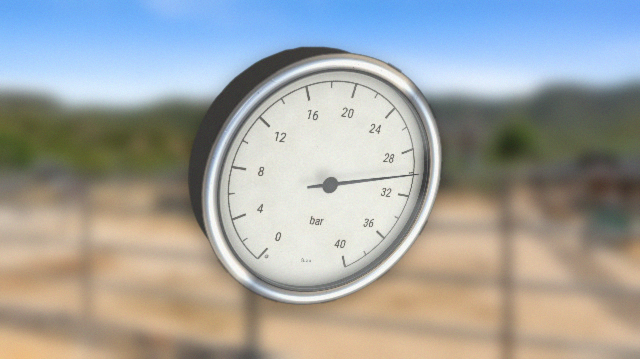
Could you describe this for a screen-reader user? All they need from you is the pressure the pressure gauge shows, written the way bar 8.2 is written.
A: bar 30
